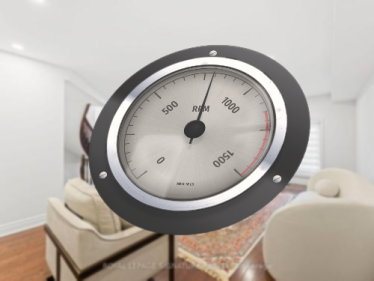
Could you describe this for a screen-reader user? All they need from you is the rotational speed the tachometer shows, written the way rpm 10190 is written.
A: rpm 800
